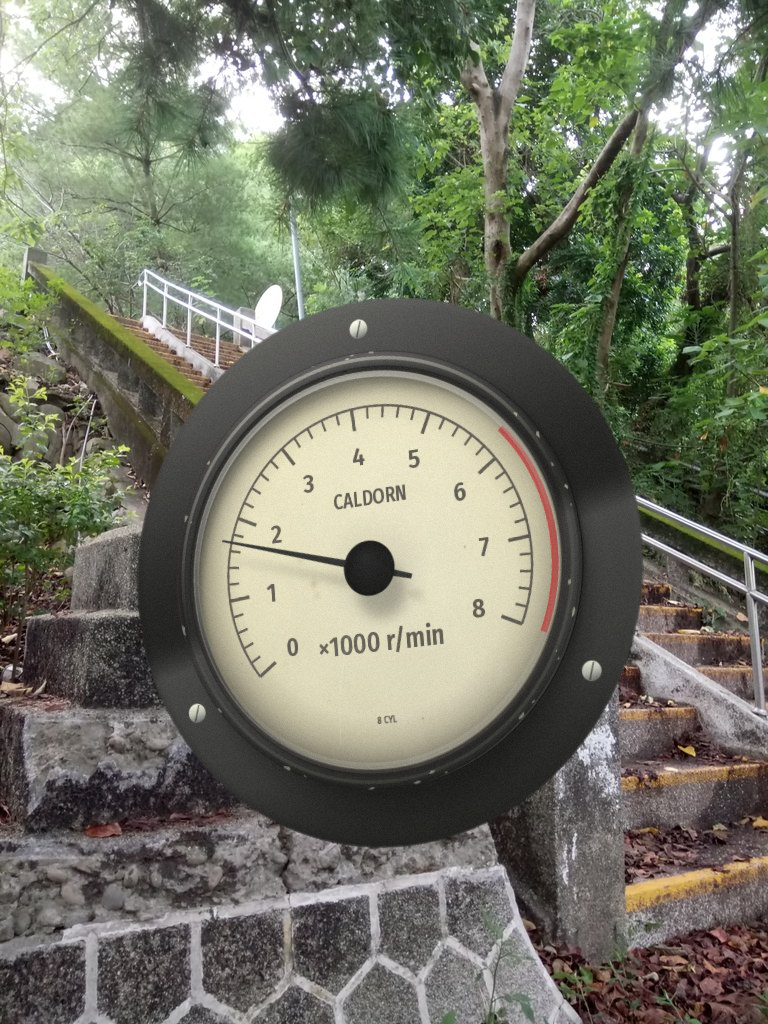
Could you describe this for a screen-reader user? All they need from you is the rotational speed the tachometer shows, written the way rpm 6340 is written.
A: rpm 1700
